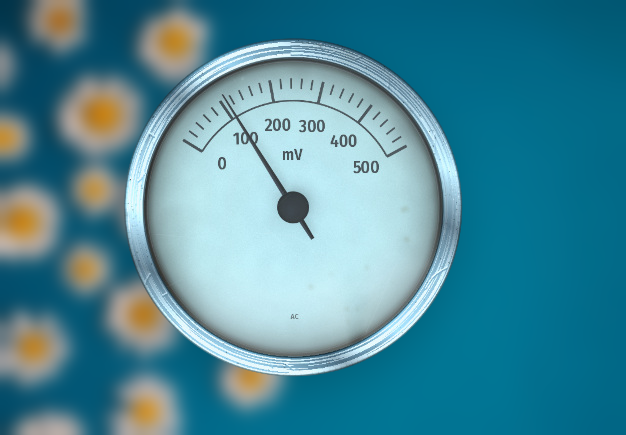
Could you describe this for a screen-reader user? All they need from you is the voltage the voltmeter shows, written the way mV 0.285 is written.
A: mV 110
